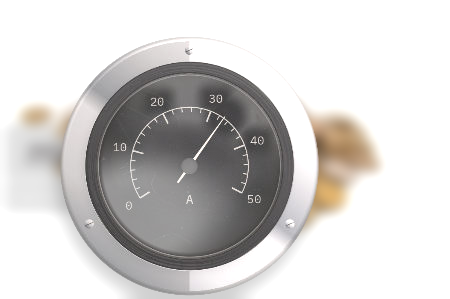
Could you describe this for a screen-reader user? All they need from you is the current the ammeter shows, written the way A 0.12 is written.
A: A 33
